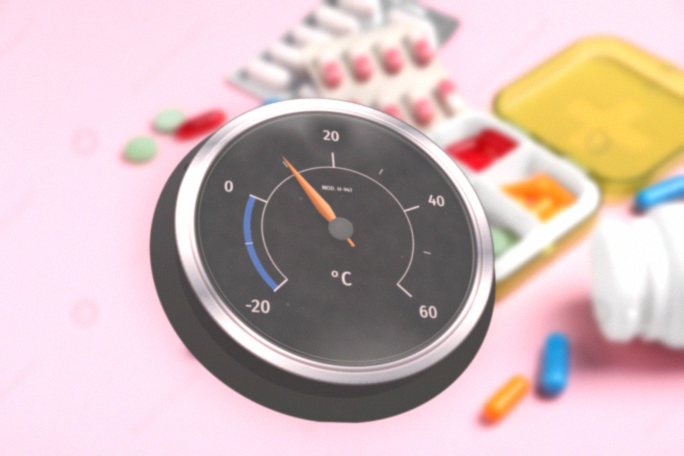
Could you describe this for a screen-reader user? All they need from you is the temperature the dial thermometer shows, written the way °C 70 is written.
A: °C 10
